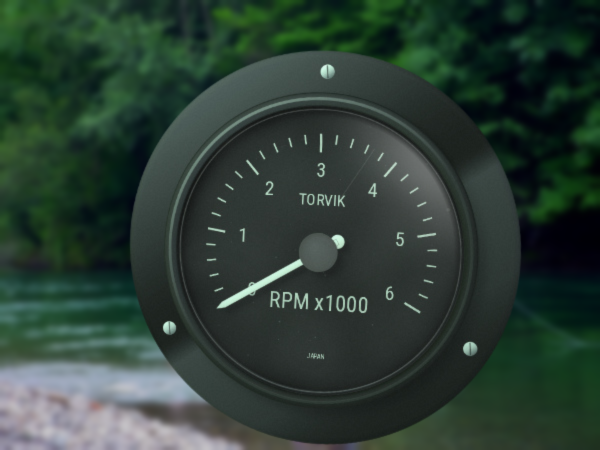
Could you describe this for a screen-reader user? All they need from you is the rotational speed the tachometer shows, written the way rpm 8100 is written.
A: rpm 0
